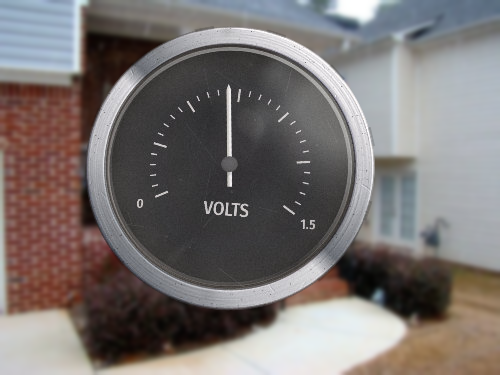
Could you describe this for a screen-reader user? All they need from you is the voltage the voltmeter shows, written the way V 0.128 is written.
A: V 0.7
